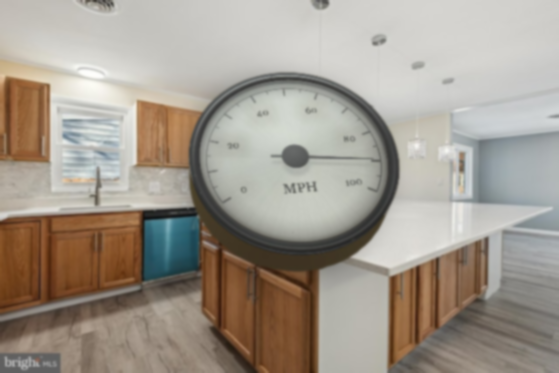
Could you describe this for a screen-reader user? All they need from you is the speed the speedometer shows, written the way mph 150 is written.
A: mph 90
